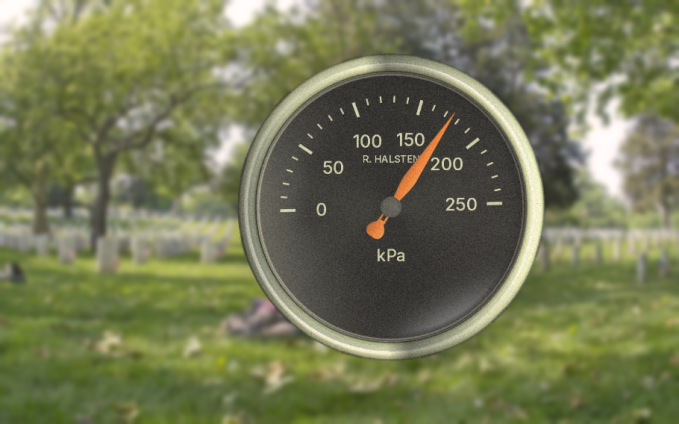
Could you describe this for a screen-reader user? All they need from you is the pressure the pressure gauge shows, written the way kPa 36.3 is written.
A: kPa 175
